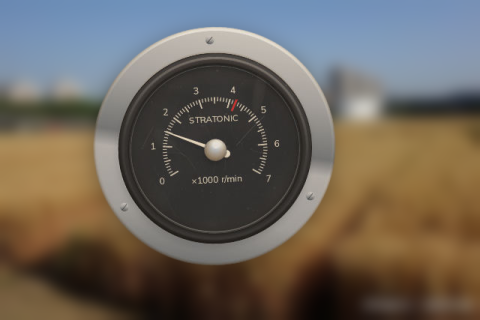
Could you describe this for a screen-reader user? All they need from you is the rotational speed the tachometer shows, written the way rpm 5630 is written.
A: rpm 1500
